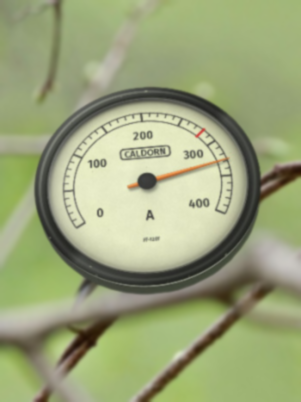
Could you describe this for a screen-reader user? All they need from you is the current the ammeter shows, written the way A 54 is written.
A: A 330
